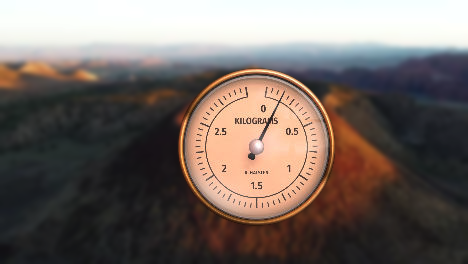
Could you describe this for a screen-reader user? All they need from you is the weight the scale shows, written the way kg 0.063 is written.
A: kg 0.15
